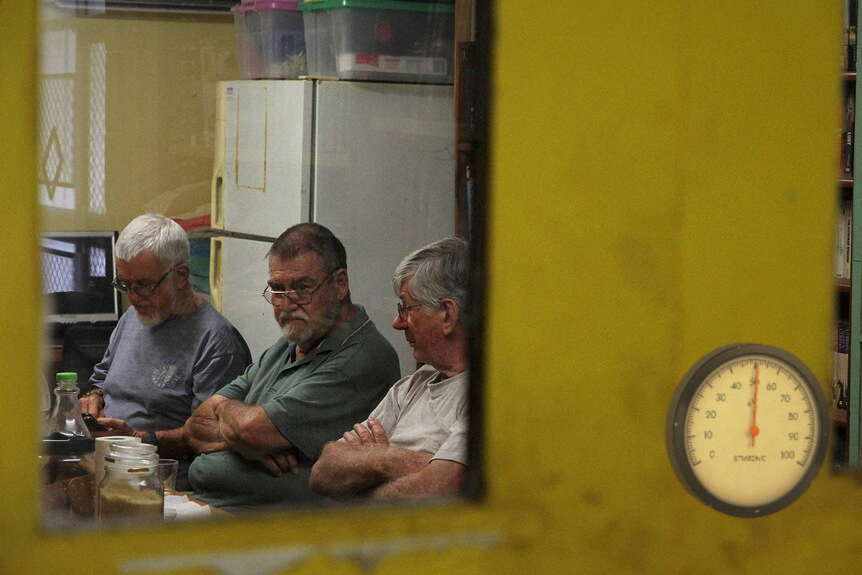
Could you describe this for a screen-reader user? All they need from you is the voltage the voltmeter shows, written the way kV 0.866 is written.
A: kV 50
